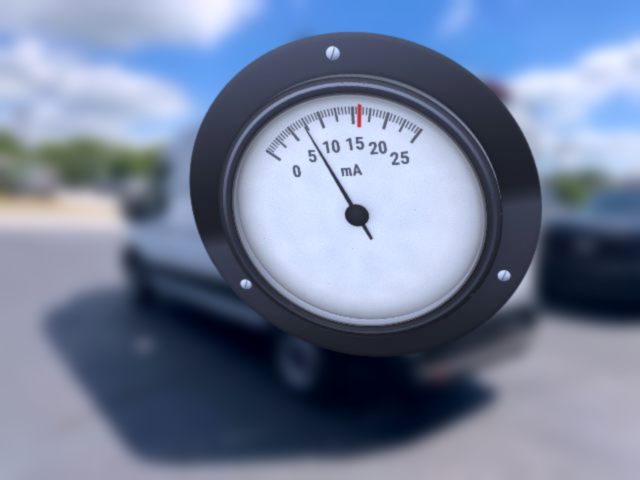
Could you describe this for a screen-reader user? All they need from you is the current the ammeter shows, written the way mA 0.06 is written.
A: mA 7.5
